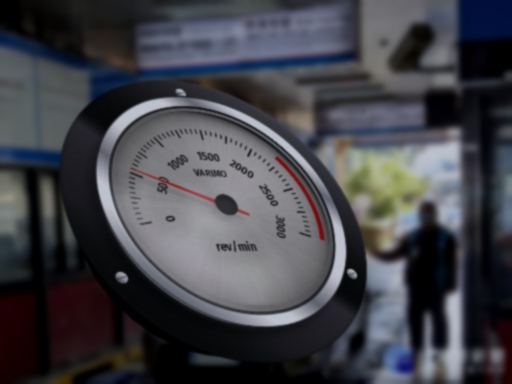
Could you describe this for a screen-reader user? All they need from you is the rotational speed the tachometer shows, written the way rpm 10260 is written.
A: rpm 500
